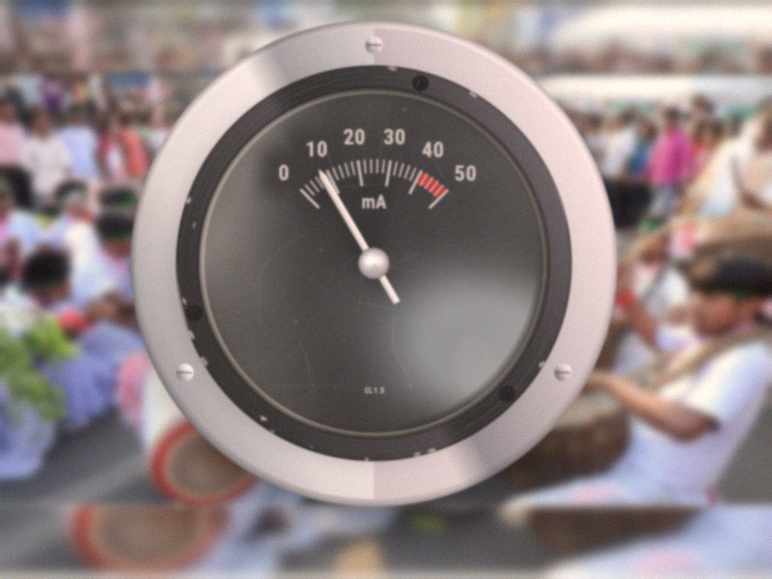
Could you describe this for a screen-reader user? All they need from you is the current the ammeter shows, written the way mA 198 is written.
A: mA 8
